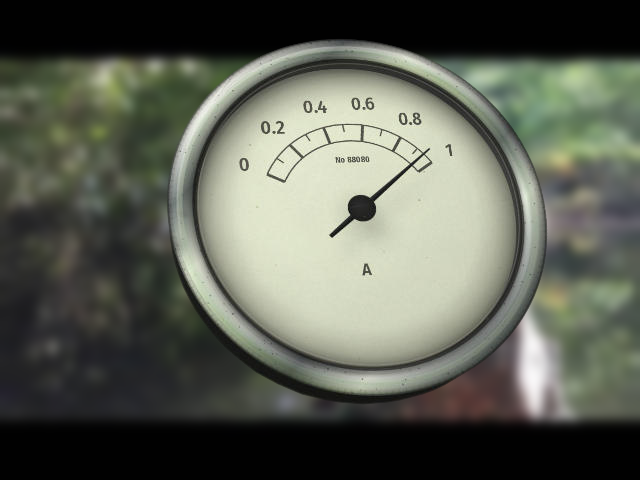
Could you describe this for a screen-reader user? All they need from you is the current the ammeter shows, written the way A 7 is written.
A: A 0.95
